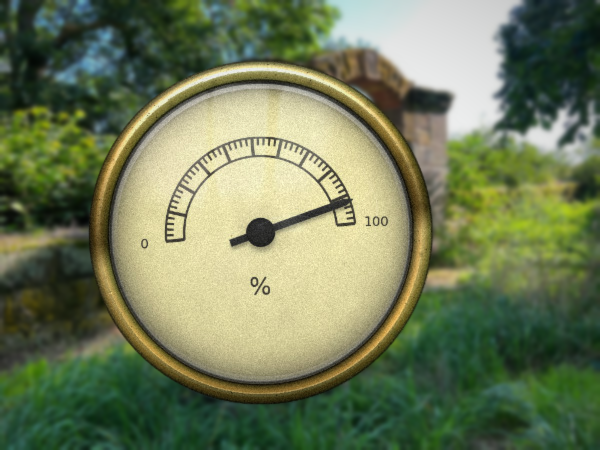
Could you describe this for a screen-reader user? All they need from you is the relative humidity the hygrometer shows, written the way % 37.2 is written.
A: % 92
